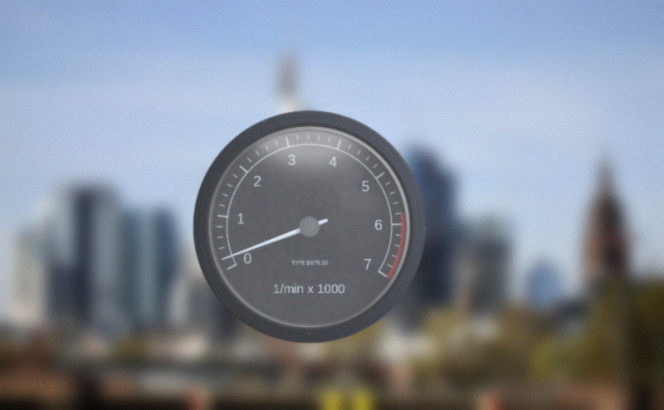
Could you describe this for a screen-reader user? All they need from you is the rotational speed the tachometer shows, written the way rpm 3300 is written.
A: rpm 200
